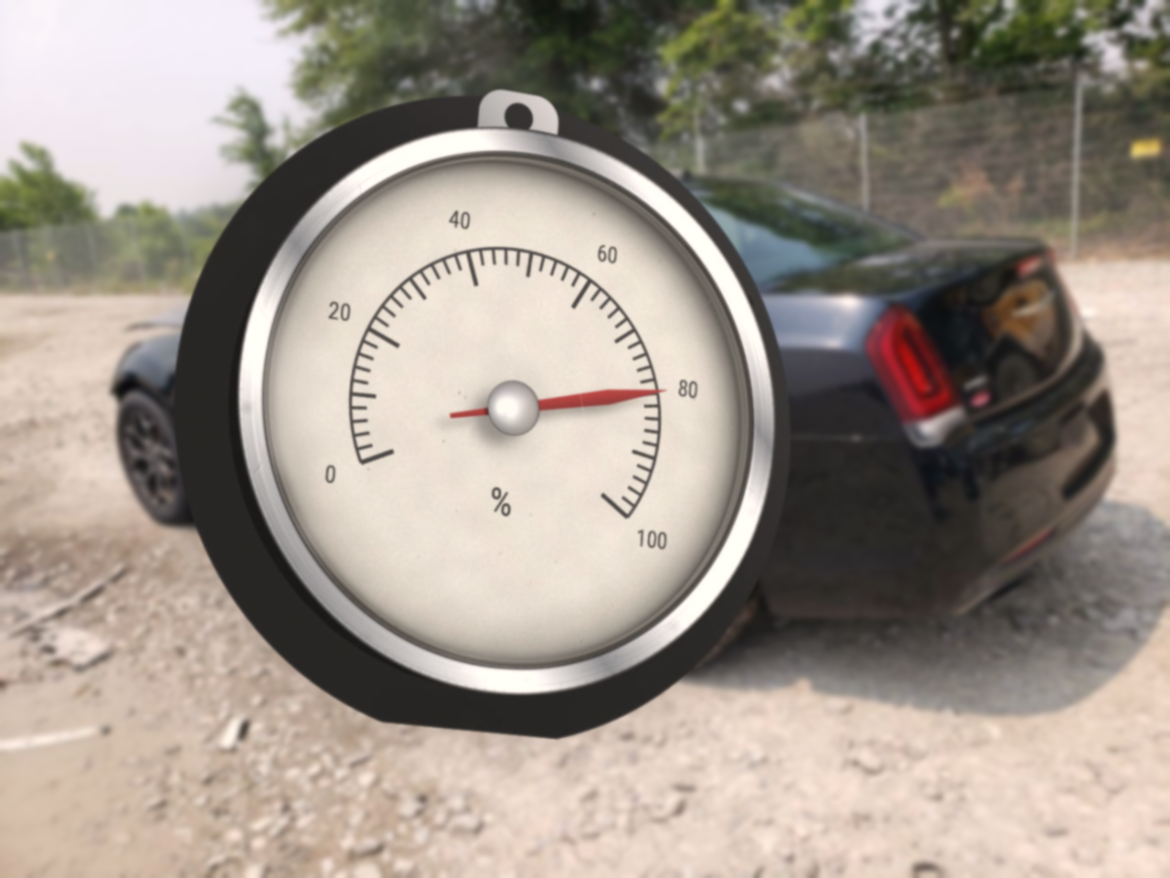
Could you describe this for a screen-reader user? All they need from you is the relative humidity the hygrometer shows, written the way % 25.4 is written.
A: % 80
